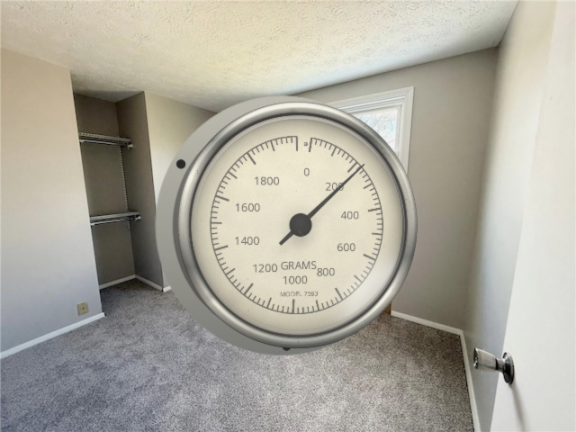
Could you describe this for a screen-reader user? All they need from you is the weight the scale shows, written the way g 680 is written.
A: g 220
